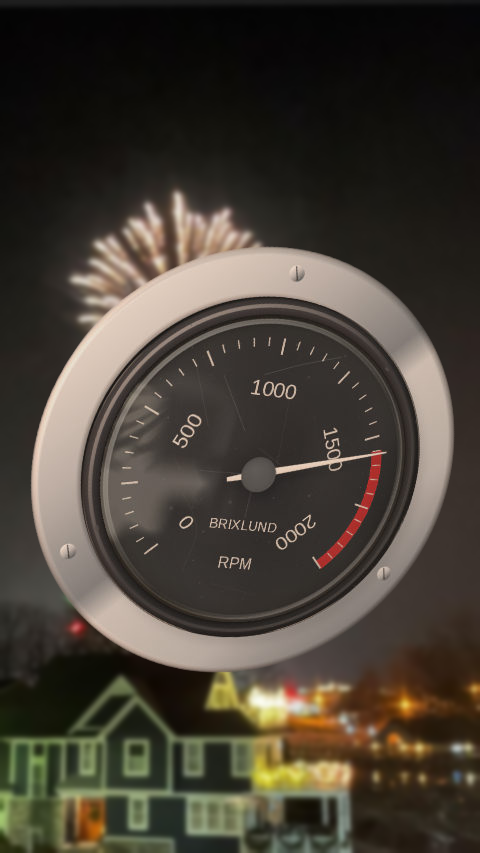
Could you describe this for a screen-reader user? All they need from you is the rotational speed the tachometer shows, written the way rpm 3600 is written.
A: rpm 1550
